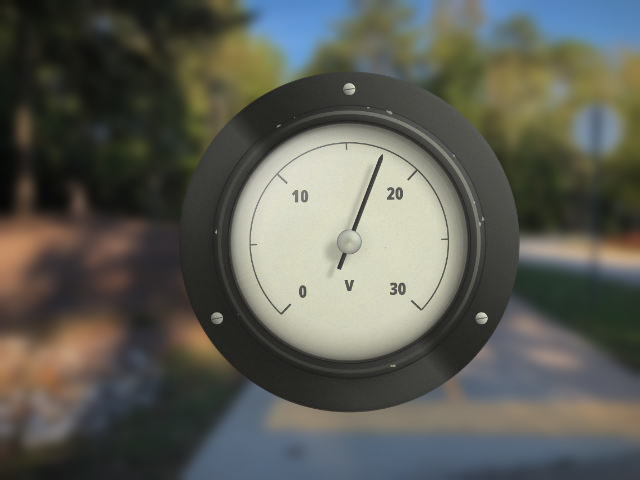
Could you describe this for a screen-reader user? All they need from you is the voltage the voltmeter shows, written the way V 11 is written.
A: V 17.5
